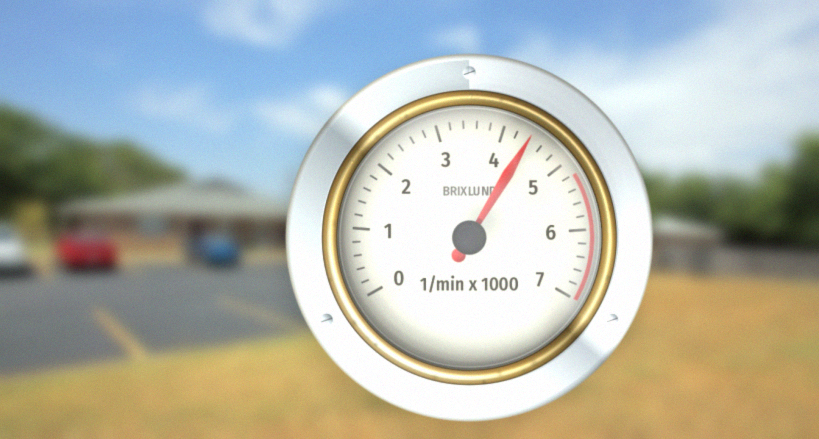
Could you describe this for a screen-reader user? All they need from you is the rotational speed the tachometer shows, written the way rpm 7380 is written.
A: rpm 4400
